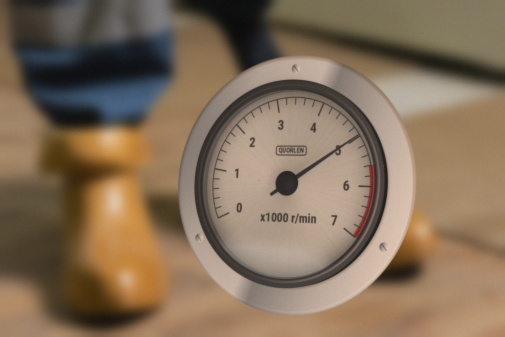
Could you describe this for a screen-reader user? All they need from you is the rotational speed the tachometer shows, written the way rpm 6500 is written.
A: rpm 5000
